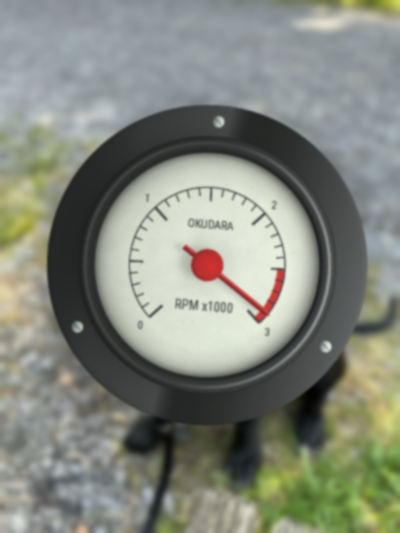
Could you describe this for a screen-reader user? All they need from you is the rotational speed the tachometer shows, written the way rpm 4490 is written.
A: rpm 2900
